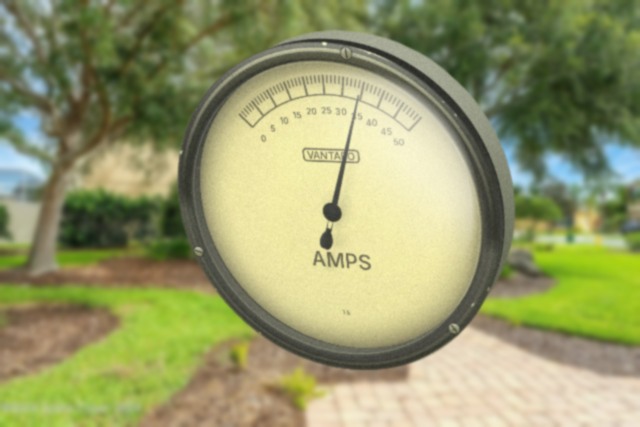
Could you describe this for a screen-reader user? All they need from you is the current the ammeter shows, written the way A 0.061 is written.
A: A 35
